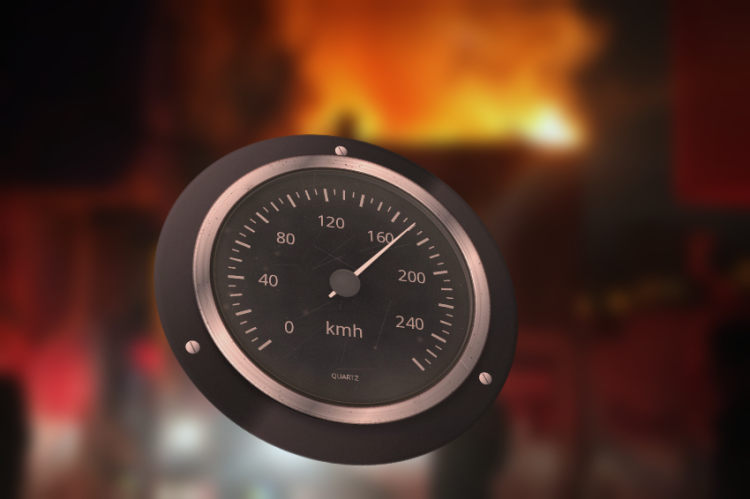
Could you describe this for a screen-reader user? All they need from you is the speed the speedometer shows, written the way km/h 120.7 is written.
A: km/h 170
